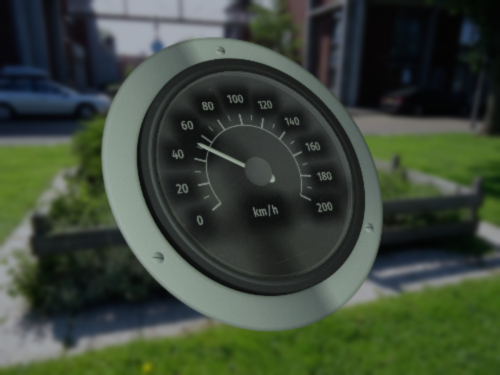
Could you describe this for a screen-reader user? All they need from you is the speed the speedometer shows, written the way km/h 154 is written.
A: km/h 50
